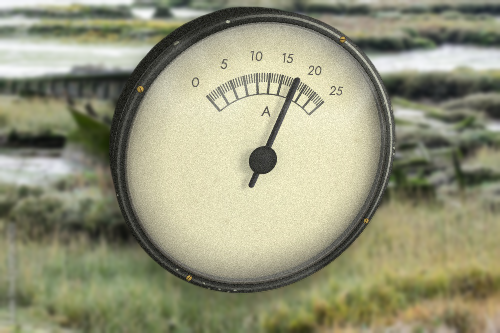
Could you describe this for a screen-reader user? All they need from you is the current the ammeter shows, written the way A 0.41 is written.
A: A 17.5
